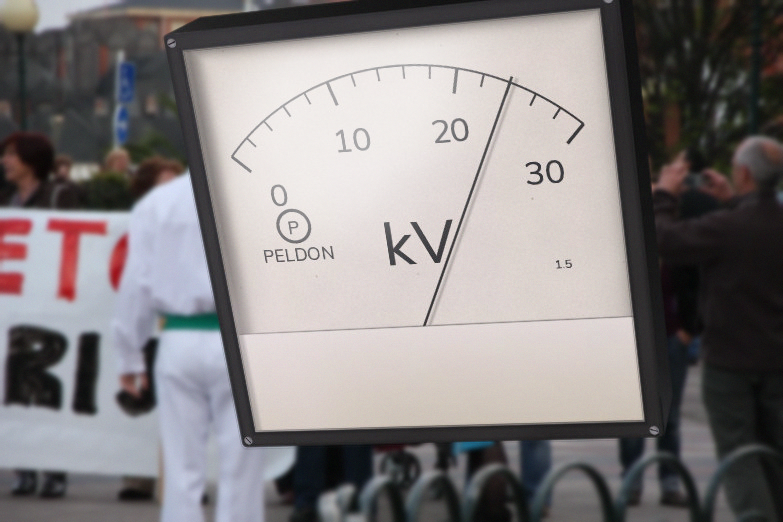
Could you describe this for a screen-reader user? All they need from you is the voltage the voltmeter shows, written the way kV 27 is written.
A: kV 24
